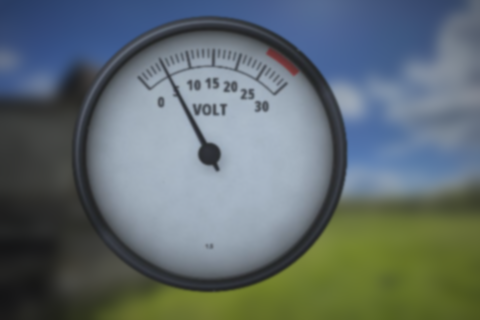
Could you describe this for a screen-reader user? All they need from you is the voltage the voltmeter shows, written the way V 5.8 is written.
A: V 5
